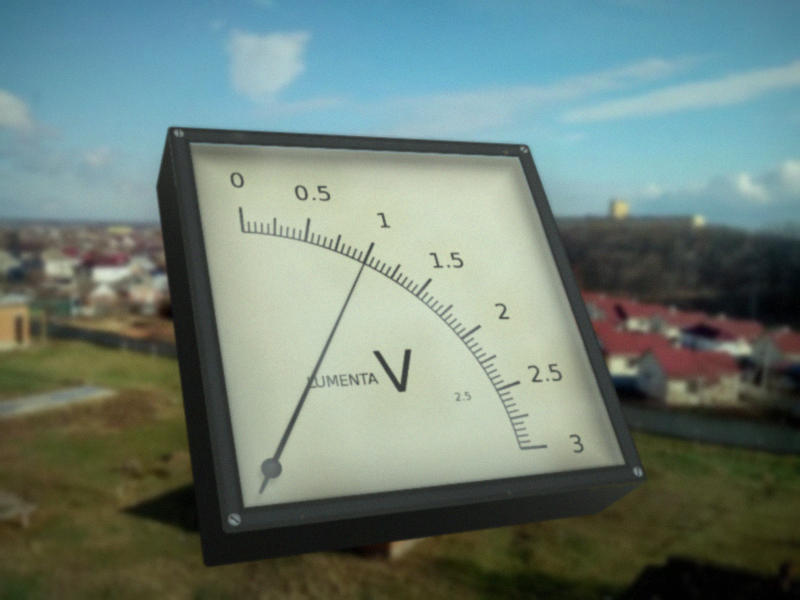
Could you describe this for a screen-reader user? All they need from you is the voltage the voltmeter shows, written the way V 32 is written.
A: V 1
